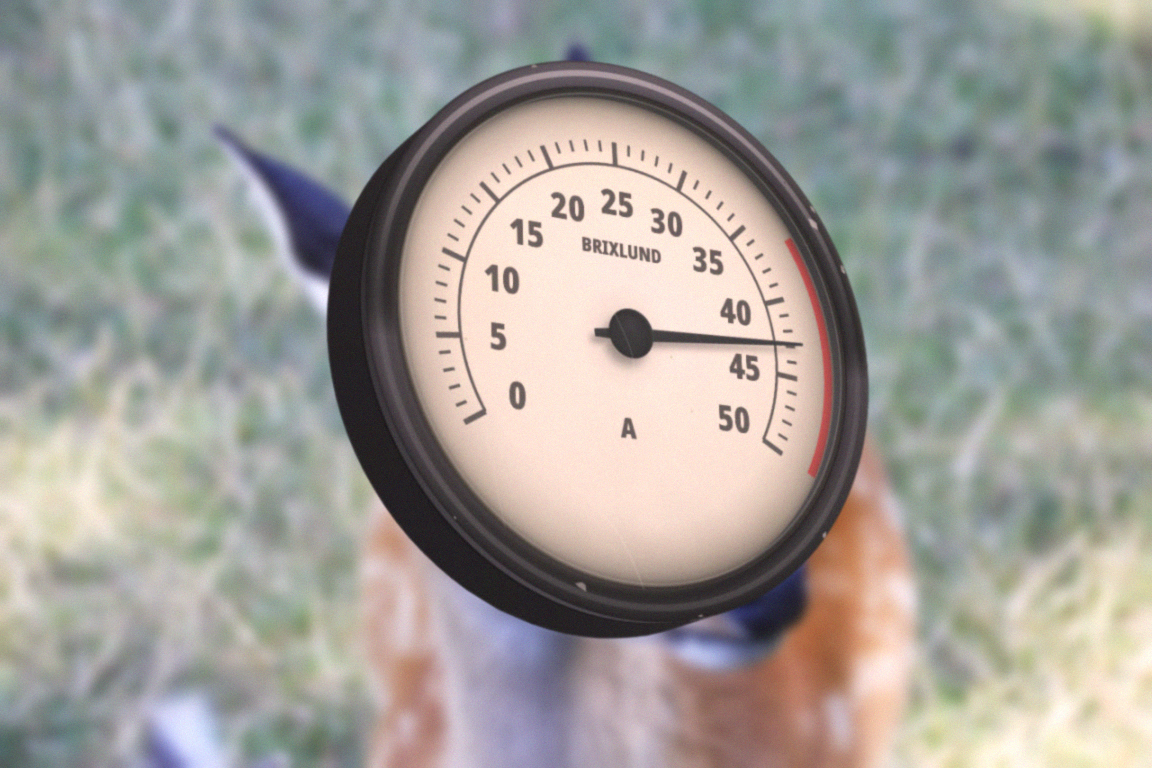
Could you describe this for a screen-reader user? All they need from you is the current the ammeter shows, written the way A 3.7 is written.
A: A 43
